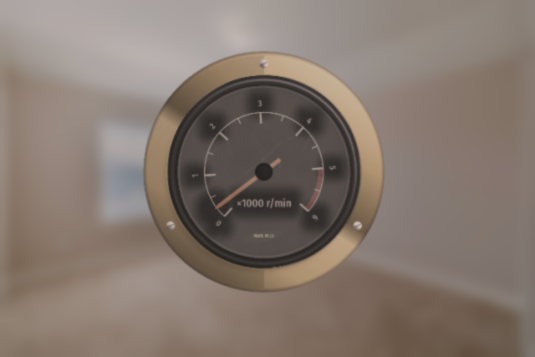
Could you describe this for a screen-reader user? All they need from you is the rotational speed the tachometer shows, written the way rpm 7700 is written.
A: rpm 250
